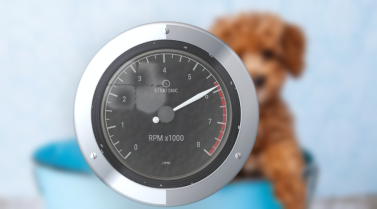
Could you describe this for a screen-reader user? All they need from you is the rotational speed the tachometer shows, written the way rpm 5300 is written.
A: rpm 5875
